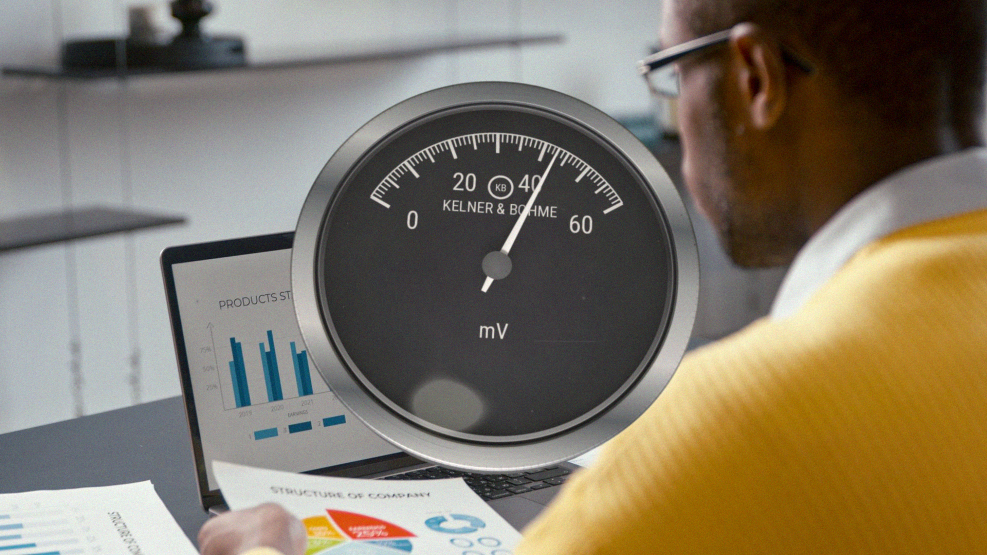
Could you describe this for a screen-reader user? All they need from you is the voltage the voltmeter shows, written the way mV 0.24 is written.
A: mV 43
